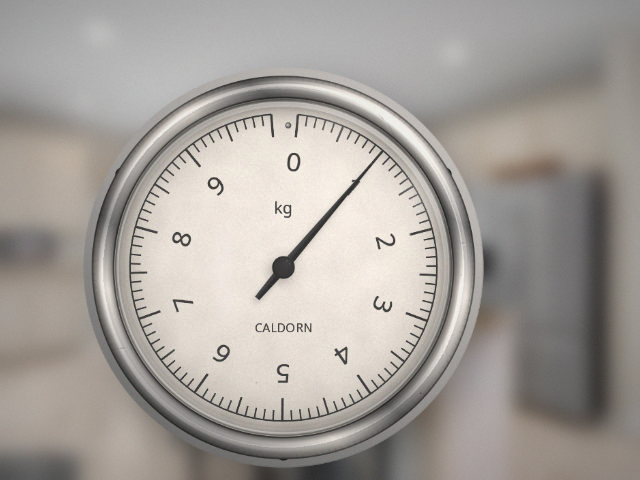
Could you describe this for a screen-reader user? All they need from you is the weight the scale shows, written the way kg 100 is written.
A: kg 1
